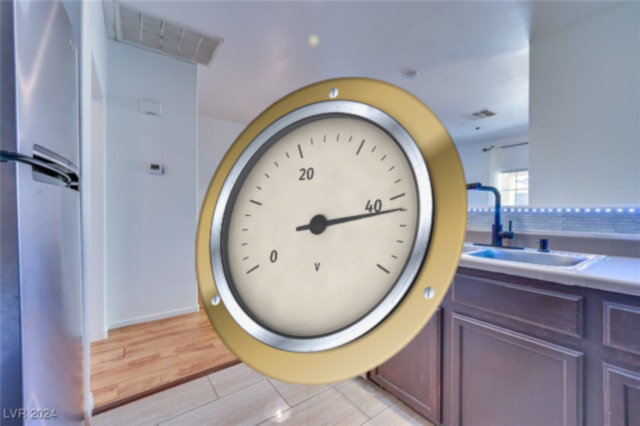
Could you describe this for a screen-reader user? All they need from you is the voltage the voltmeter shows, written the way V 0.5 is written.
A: V 42
